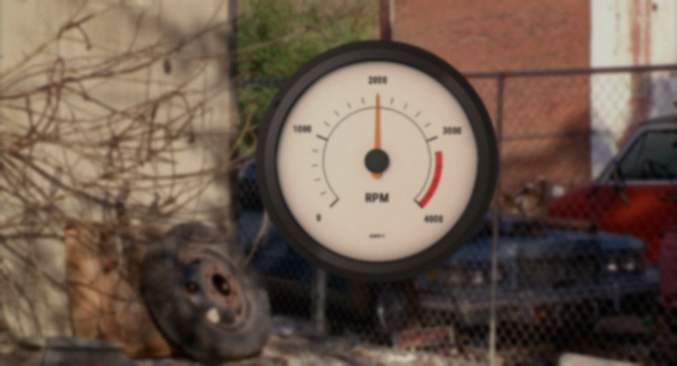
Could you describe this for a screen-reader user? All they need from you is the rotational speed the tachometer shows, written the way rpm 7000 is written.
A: rpm 2000
